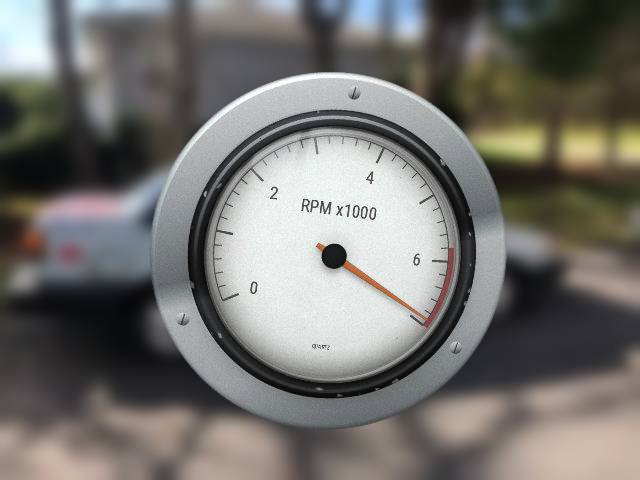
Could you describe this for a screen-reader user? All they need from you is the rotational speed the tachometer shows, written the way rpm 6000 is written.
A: rpm 6900
